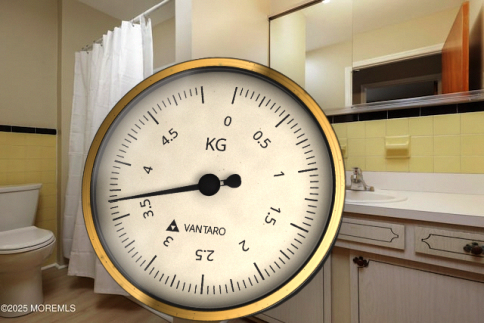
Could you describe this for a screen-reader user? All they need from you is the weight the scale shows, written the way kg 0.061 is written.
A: kg 3.65
